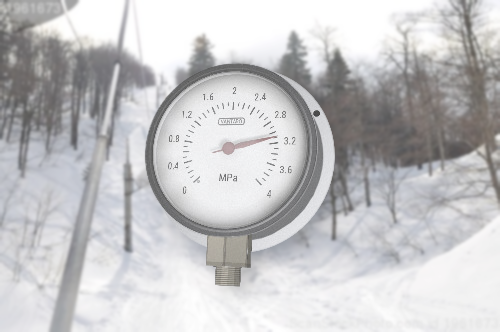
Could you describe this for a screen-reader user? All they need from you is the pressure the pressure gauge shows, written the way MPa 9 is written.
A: MPa 3.1
